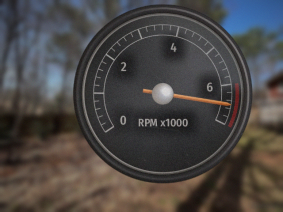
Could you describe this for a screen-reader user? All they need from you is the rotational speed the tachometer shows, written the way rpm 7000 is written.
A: rpm 6500
